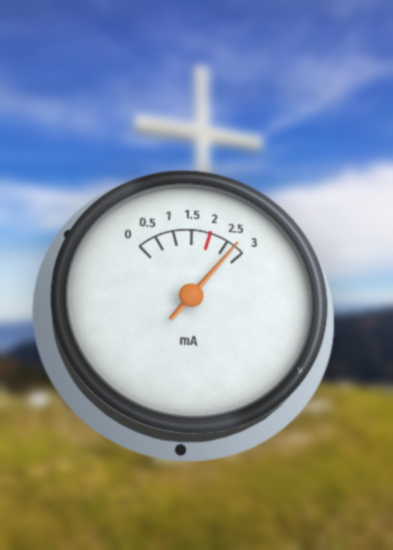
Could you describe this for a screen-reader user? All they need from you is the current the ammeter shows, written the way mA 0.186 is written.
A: mA 2.75
